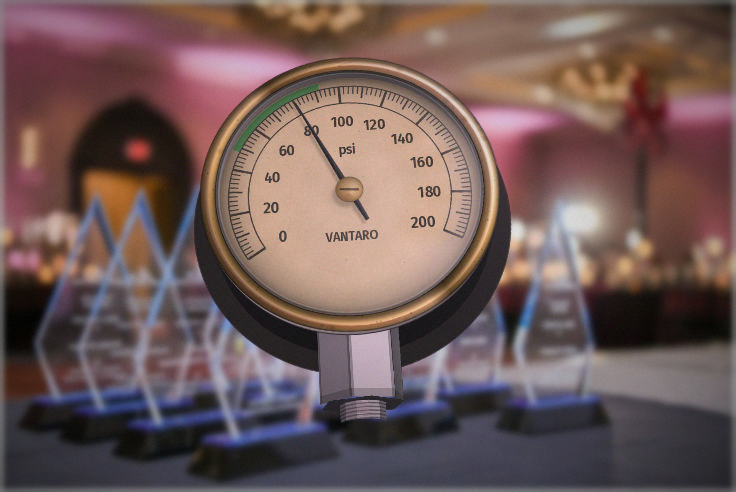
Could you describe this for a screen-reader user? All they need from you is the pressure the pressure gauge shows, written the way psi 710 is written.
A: psi 80
